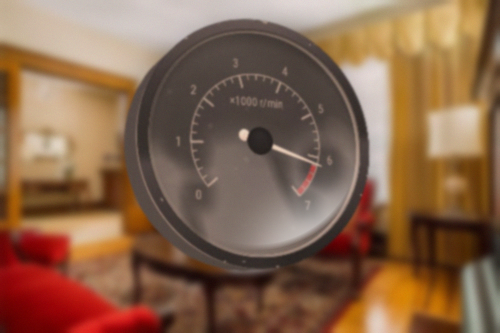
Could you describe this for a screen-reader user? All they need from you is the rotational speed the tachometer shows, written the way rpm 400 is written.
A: rpm 6200
